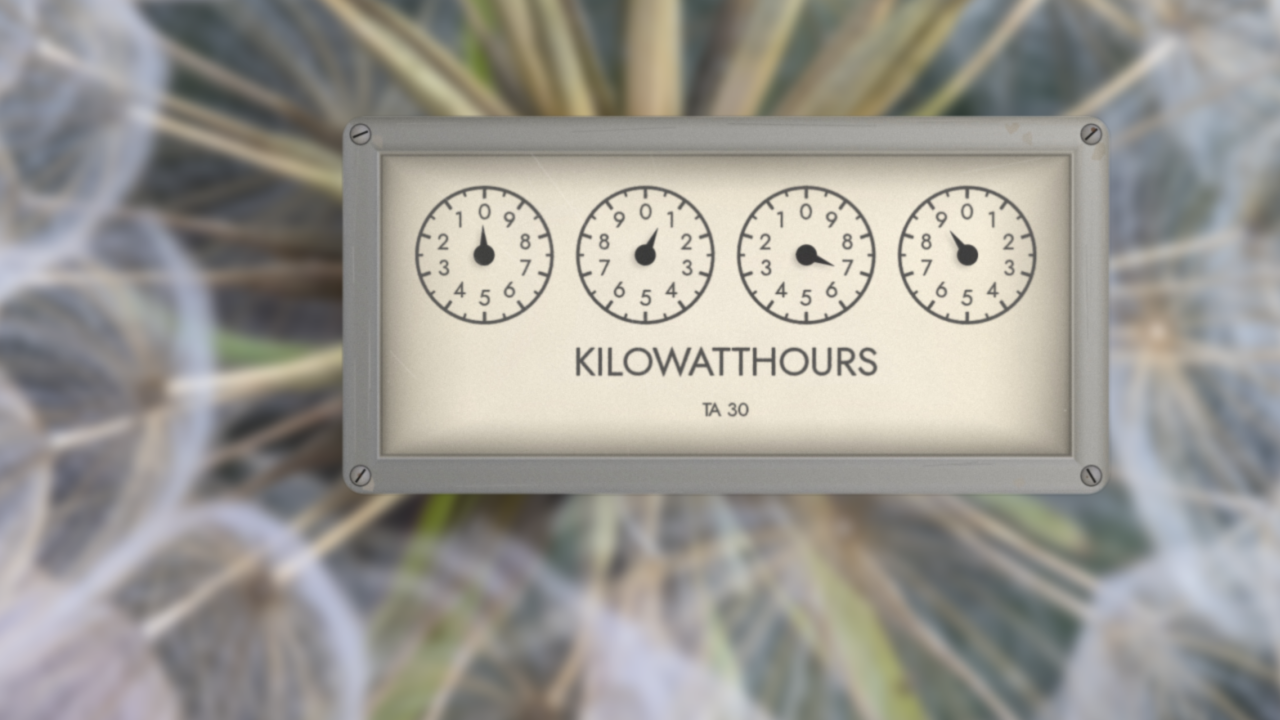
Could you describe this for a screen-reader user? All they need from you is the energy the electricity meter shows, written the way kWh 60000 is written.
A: kWh 69
